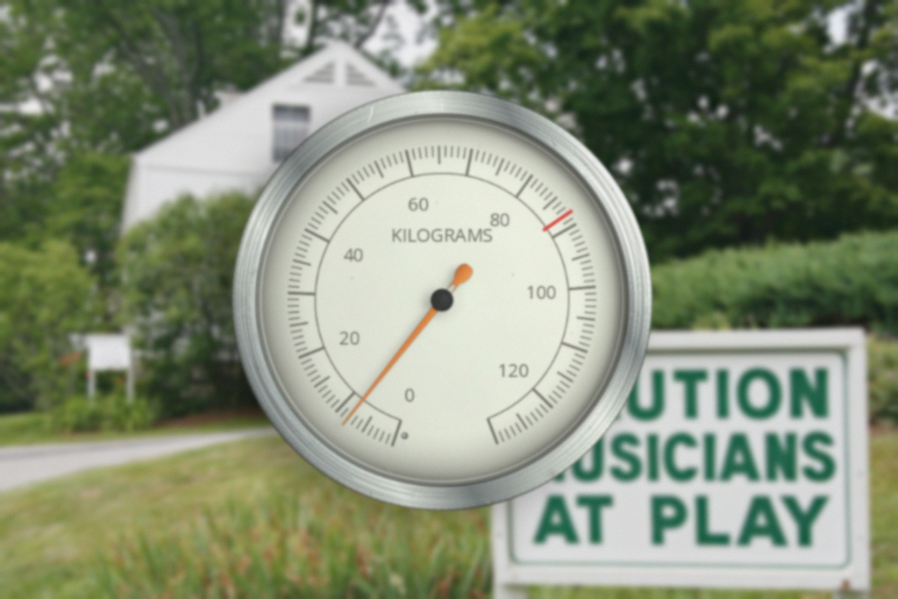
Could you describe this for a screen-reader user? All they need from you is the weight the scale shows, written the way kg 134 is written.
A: kg 8
